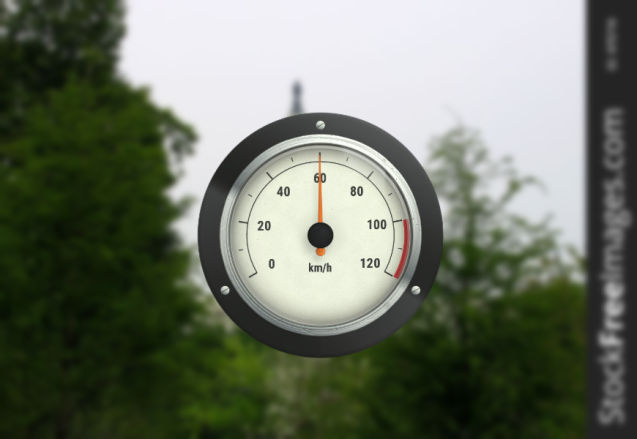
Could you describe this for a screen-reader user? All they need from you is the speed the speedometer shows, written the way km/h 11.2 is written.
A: km/h 60
